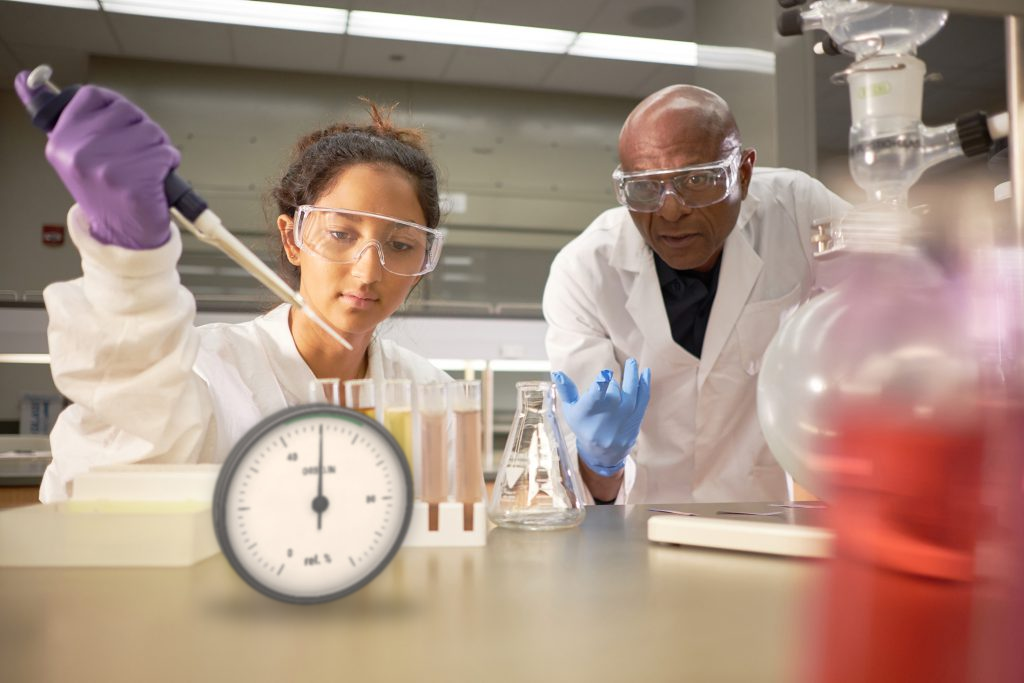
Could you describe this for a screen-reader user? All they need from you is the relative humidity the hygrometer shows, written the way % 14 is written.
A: % 50
